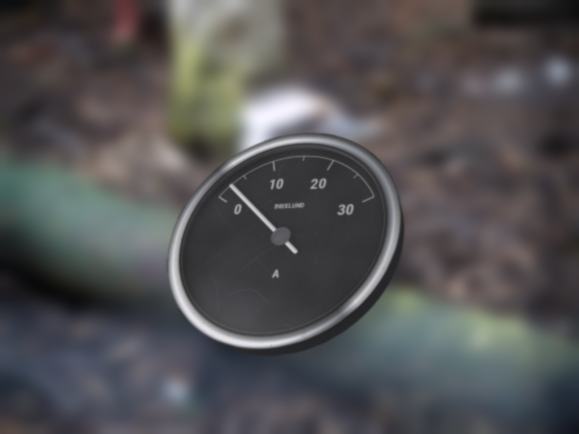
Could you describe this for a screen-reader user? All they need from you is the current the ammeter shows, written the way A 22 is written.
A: A 2.5
